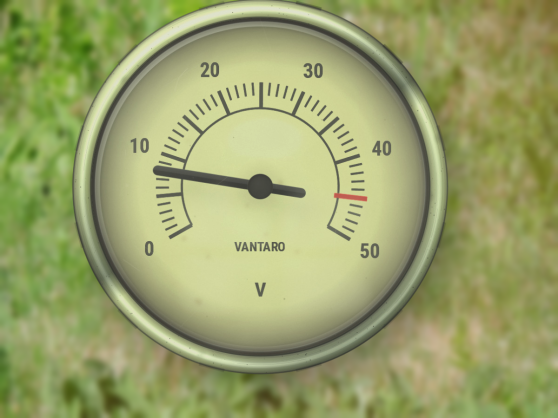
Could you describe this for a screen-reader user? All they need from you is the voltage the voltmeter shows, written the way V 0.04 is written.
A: V 8
